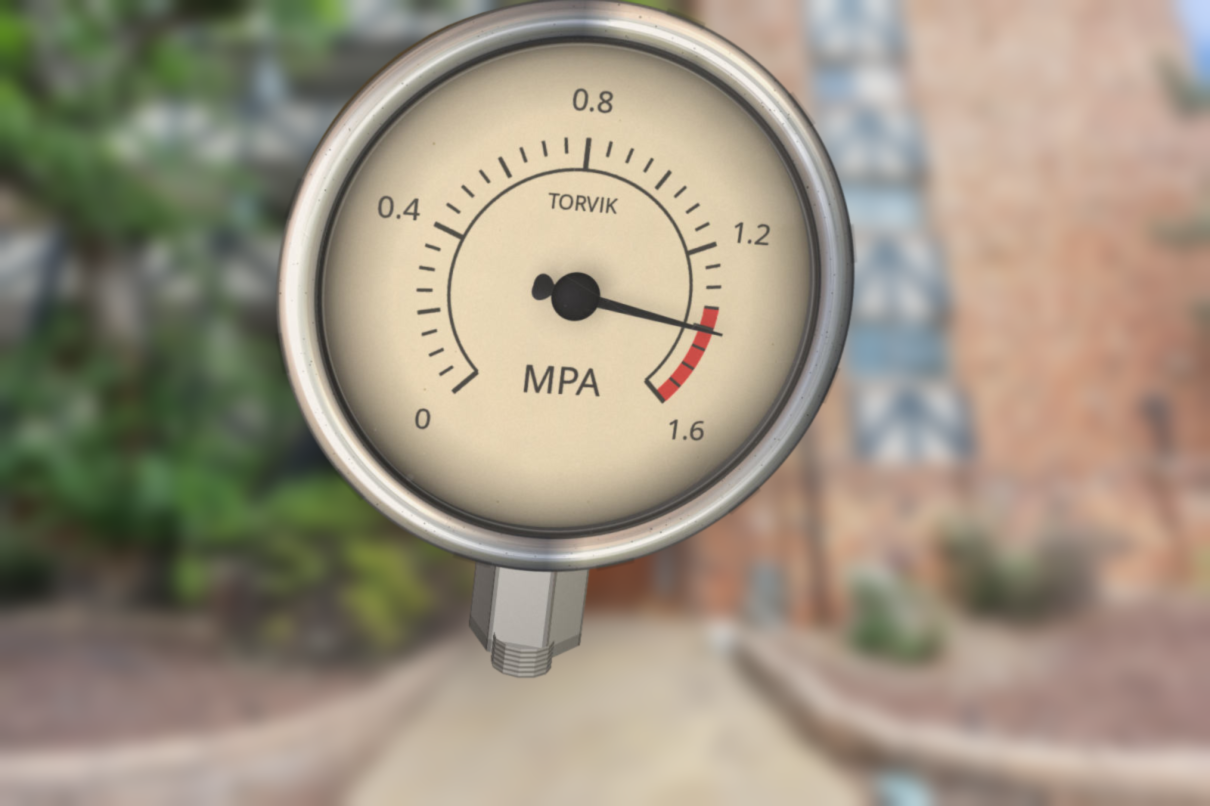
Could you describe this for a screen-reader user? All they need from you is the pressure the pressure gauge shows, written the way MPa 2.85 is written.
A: MPa 1.4
